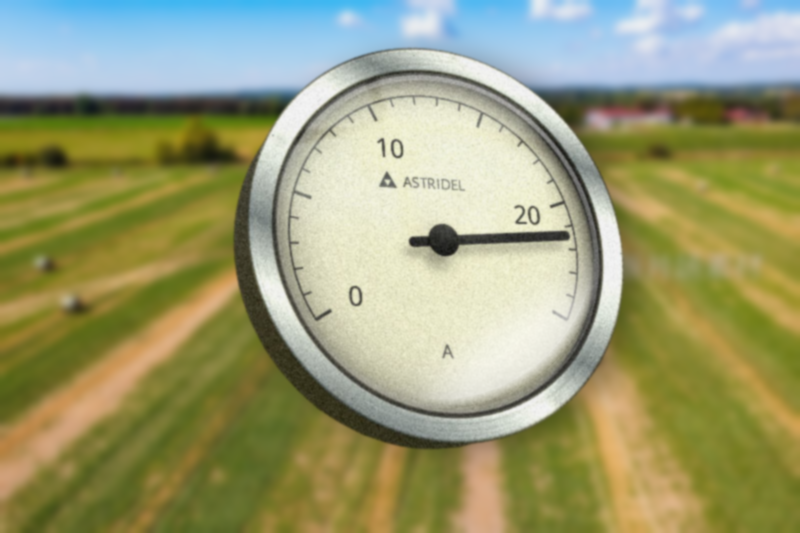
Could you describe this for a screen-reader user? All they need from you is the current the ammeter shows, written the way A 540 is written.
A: A 21.5
